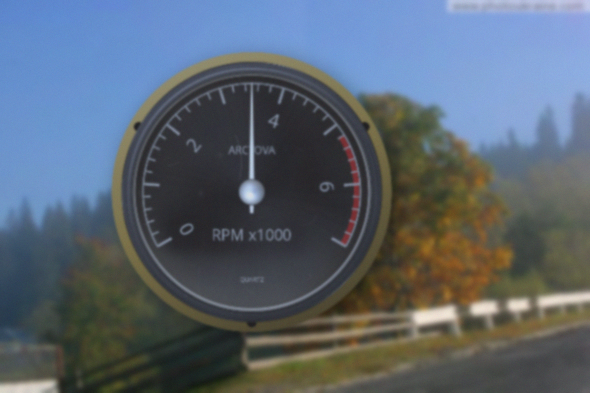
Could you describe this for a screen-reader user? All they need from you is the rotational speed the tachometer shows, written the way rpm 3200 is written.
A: rpm 3500
